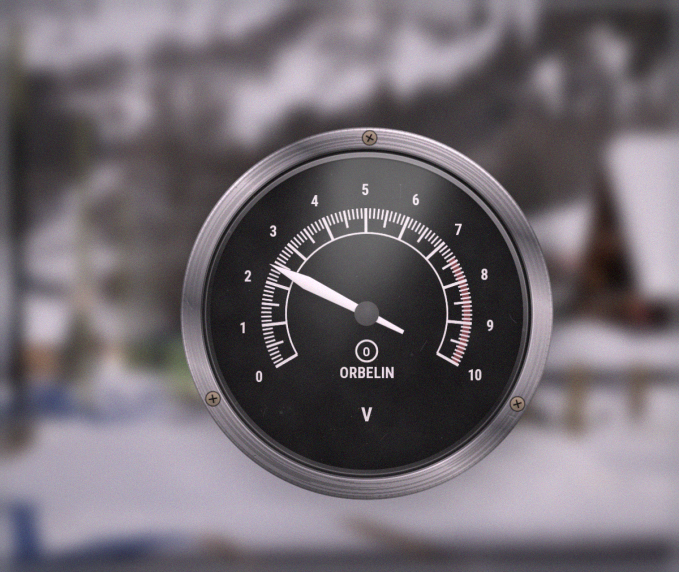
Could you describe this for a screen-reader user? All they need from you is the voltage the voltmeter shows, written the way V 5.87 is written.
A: V 2.4
